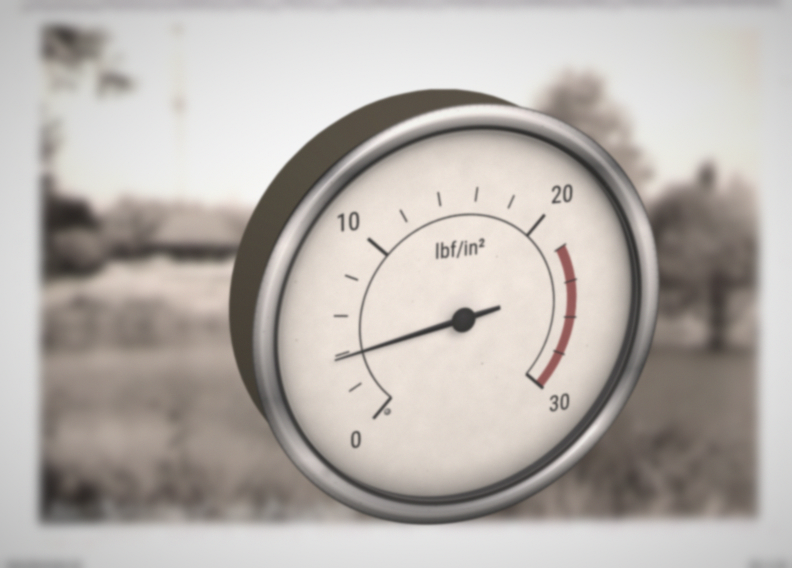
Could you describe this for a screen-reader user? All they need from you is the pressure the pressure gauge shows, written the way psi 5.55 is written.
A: psi 4
